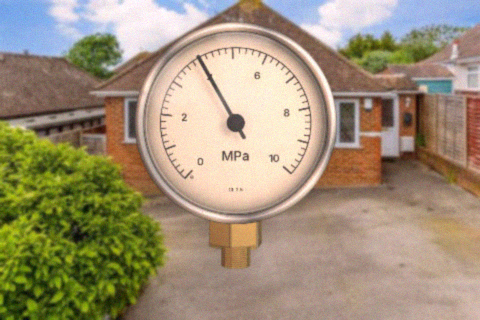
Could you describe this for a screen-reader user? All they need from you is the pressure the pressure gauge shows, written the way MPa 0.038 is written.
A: MPa 4
